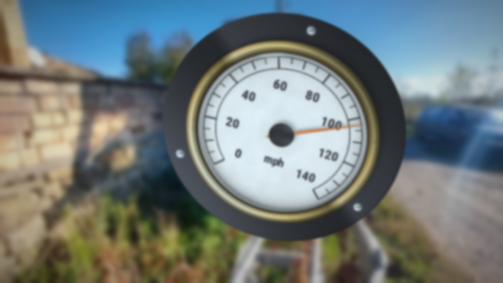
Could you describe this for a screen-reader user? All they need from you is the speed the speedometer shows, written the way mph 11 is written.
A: mph 102.5
